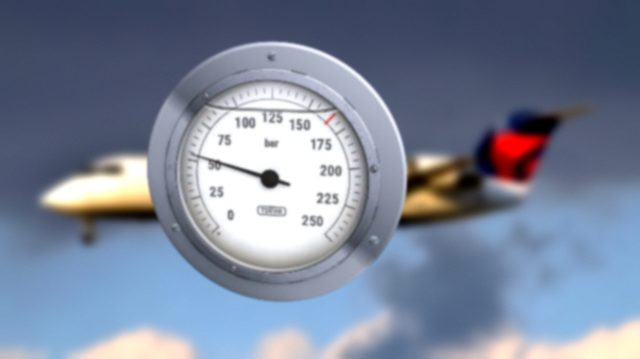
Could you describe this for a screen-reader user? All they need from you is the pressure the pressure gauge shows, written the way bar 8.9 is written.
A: bar 55
